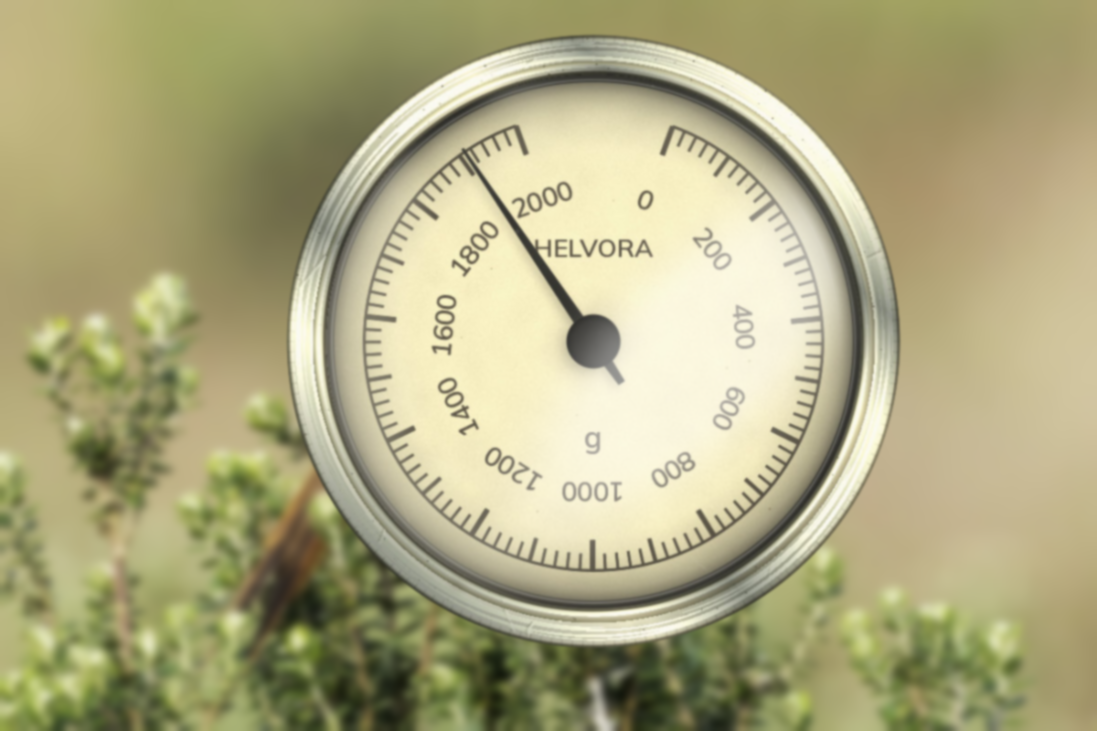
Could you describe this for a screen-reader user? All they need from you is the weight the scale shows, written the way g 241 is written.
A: g 1910
